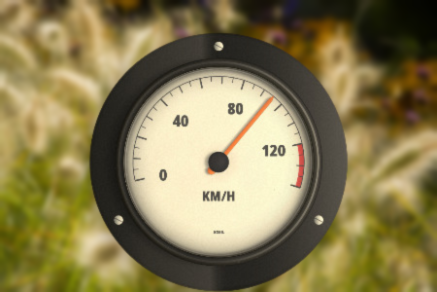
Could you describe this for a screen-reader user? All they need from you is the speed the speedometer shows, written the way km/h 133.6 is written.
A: km/h 95
